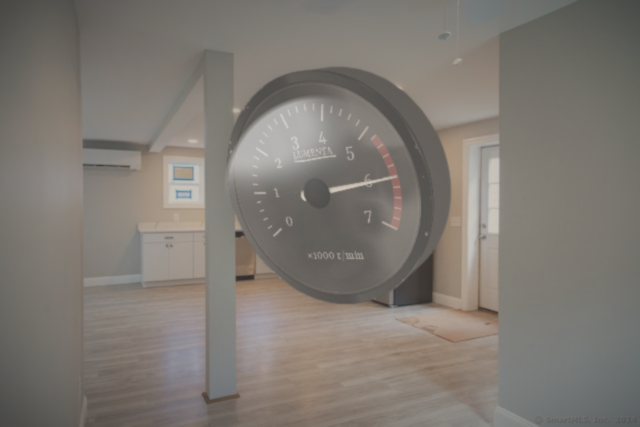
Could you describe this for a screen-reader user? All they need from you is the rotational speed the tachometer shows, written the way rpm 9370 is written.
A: rpm 6000
